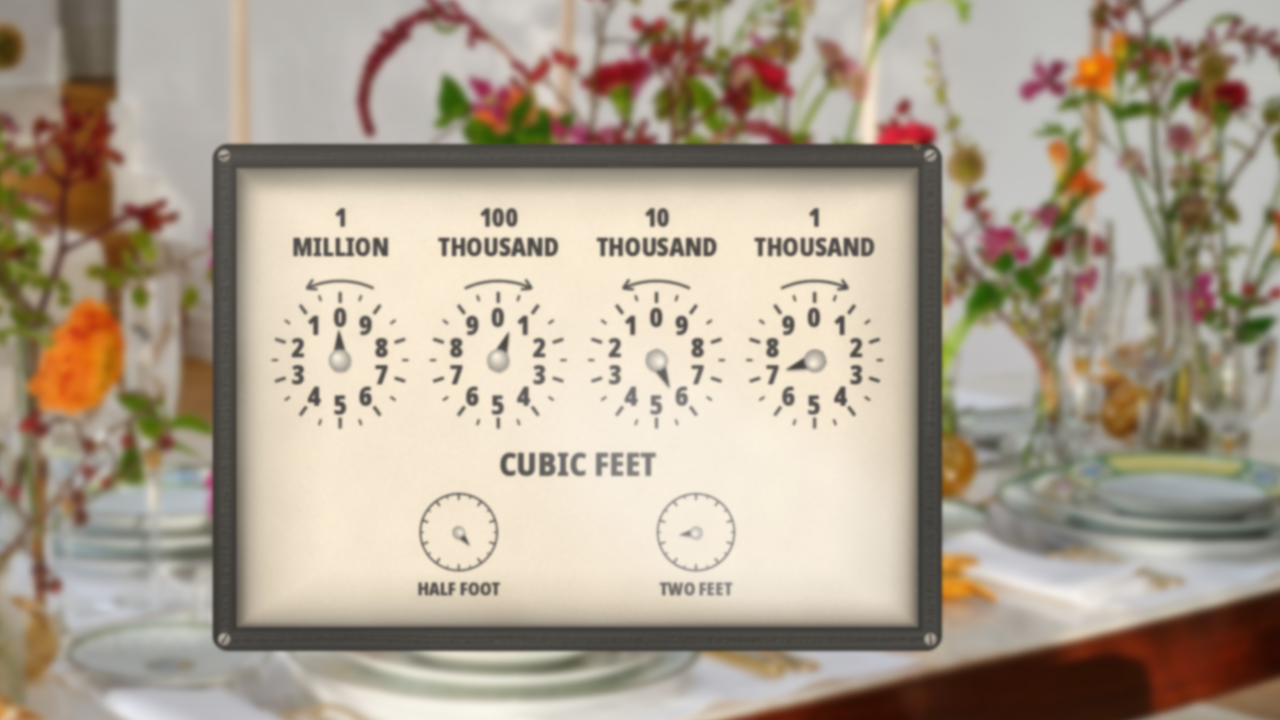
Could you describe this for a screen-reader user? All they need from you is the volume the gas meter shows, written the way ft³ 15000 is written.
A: ft³ 5700
